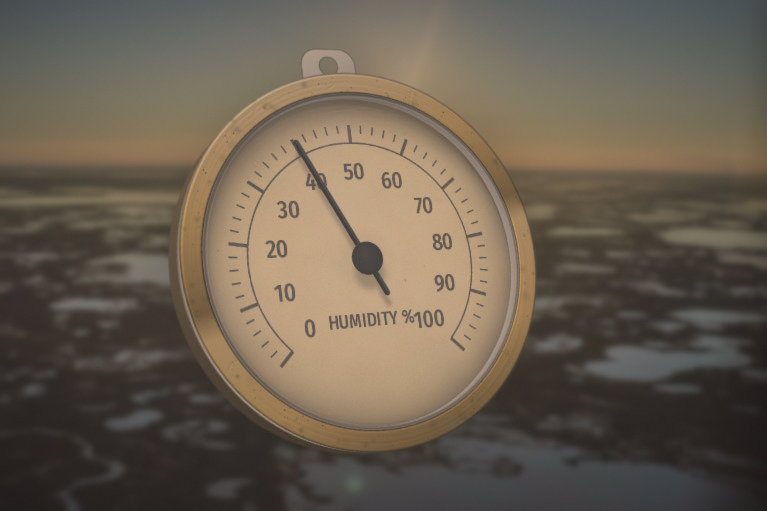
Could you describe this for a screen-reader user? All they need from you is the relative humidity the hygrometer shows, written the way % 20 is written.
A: % 40
